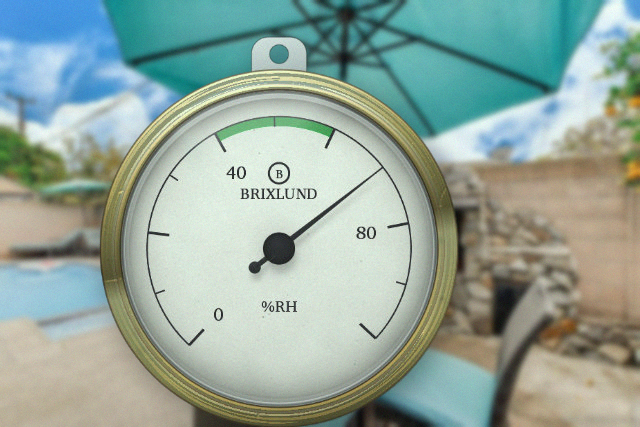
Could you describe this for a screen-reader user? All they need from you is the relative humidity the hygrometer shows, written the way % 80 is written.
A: % 70
